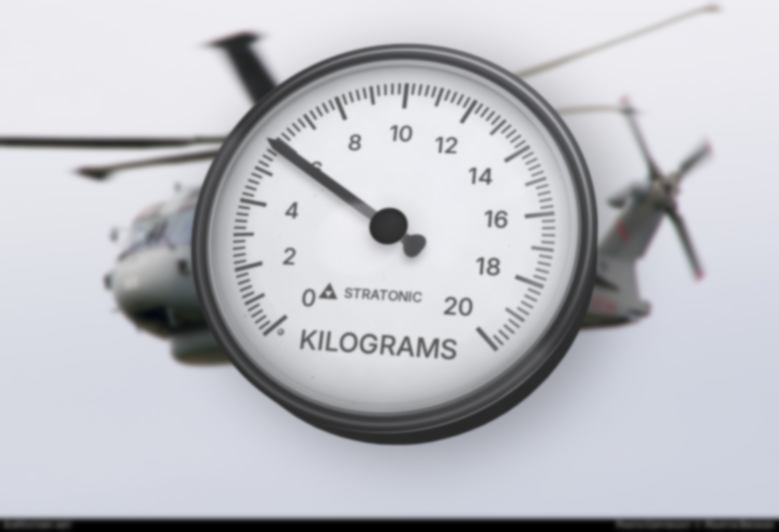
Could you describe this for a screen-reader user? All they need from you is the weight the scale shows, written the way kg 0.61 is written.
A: kg 5.8
